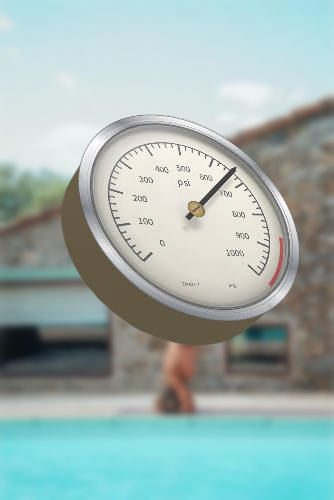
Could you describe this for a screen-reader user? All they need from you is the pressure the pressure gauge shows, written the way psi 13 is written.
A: psi 660
